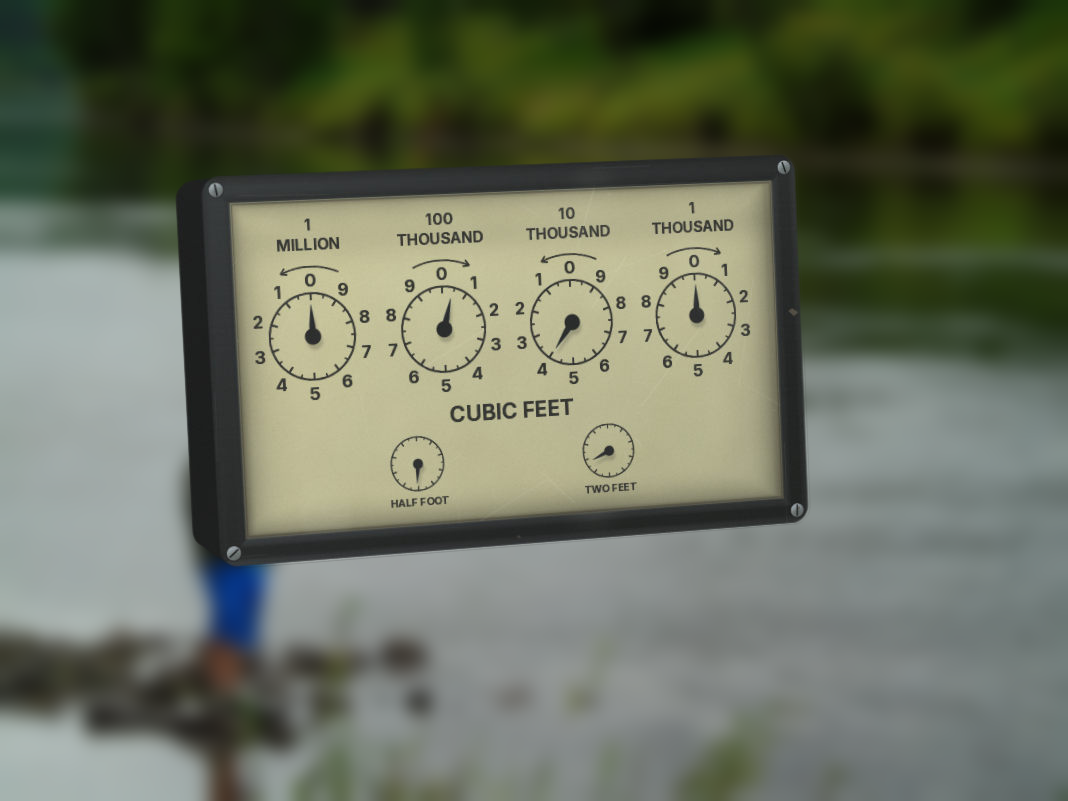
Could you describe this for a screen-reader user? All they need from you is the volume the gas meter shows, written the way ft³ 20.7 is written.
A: ft³ 4000
